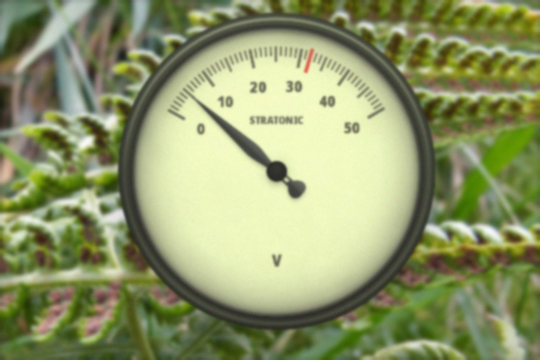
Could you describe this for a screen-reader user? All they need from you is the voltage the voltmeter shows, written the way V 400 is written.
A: V 5
